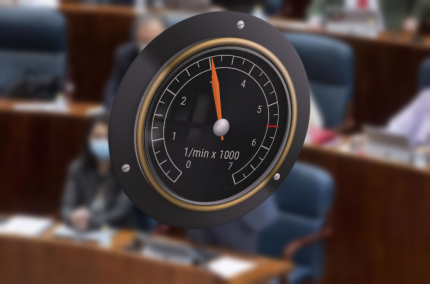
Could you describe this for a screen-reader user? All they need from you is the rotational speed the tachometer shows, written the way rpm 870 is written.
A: rpm 3000
